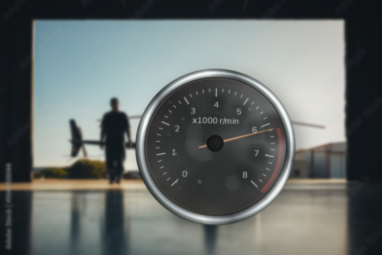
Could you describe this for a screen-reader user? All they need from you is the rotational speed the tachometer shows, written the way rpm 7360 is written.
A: rpm 6200
